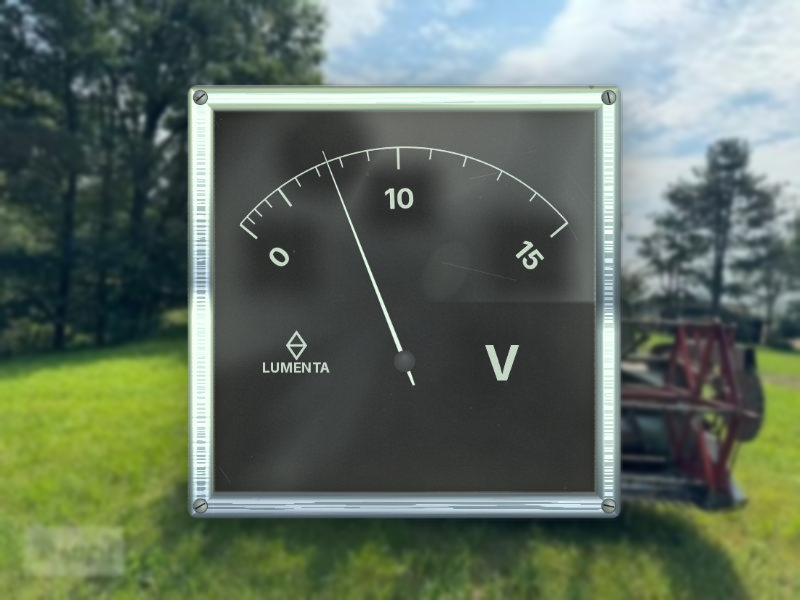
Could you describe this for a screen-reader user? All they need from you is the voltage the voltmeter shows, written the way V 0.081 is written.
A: V 7.5
